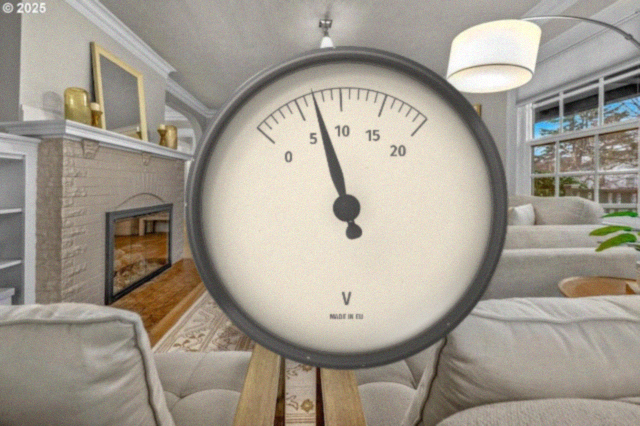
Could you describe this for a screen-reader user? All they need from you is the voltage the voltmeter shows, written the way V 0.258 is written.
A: V 7
